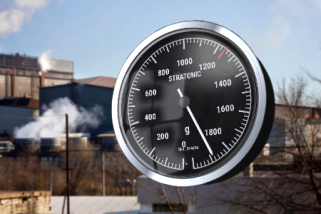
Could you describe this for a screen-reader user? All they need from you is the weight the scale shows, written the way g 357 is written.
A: g 1880
